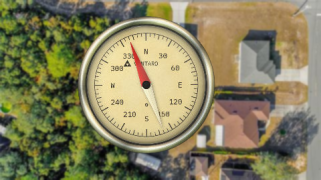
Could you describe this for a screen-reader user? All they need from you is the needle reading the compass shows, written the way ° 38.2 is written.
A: ° 340
